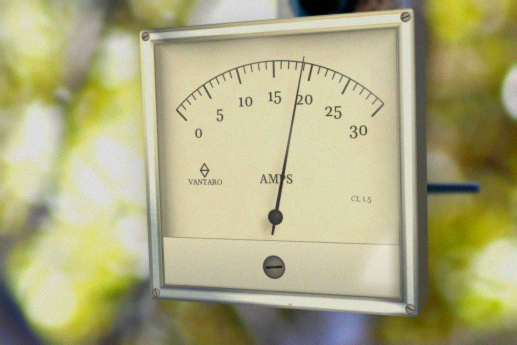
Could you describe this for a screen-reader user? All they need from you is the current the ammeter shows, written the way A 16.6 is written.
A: A 19
